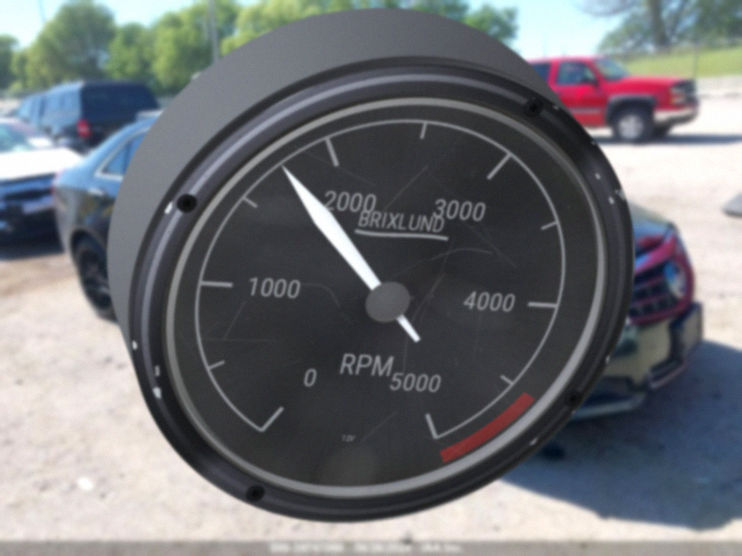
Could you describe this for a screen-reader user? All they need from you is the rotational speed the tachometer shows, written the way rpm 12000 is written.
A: rpm 1750
